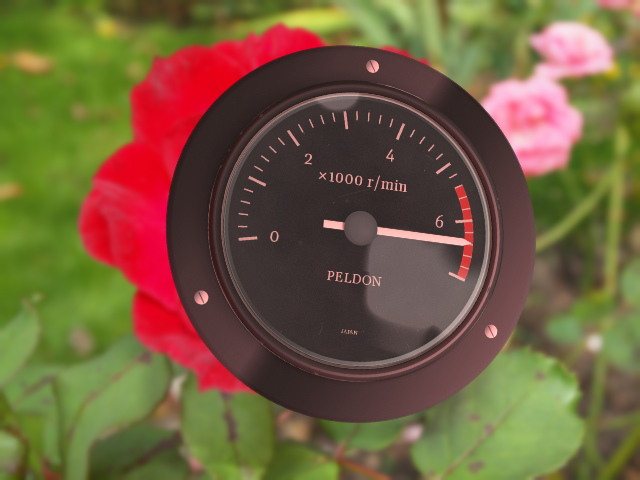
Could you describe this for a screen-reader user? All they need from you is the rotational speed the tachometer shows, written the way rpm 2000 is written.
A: rpm 6400
